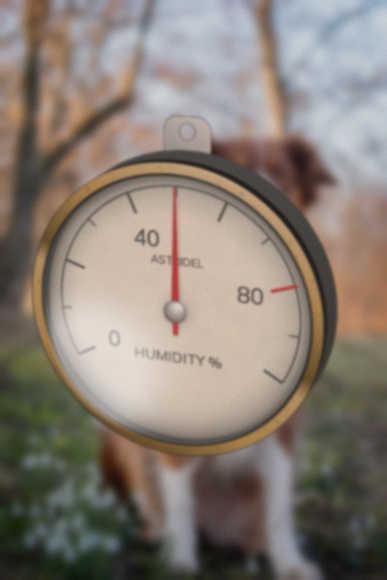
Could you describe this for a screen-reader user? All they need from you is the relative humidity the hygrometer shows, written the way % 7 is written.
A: % 50
